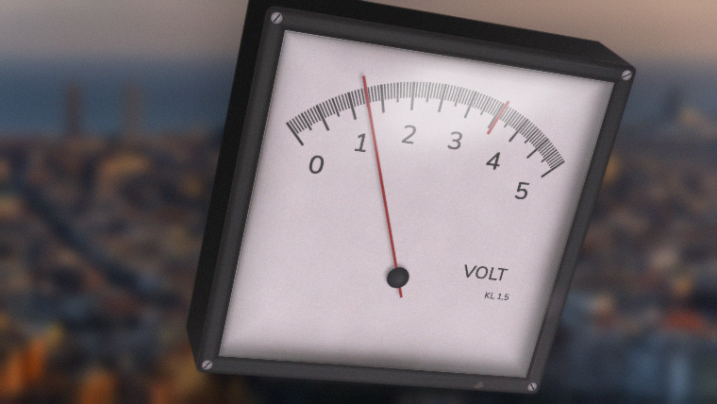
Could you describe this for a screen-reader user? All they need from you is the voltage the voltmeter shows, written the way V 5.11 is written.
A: V 1.25
